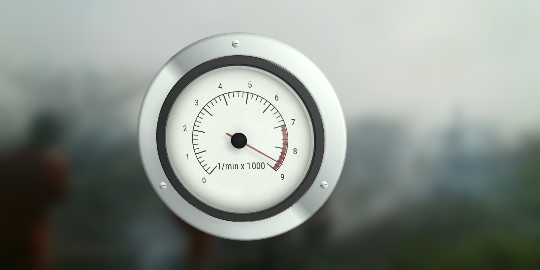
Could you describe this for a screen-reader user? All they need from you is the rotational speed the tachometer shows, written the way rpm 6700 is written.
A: rpm 8600
